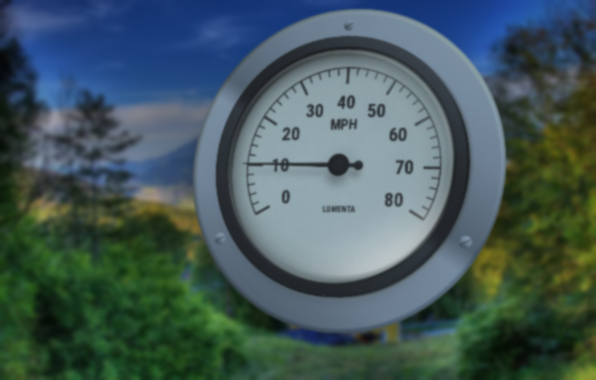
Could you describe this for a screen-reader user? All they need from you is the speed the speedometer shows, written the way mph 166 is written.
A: mph 10
